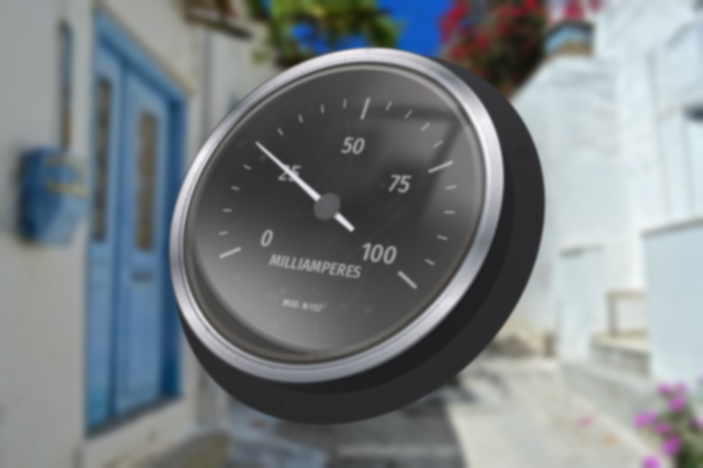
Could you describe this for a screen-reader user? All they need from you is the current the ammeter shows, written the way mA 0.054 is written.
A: mA 25
